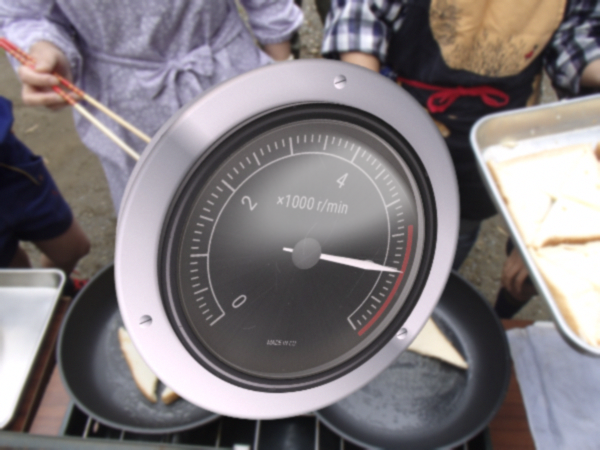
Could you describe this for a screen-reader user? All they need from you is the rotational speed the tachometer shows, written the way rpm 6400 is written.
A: rpm 6000
